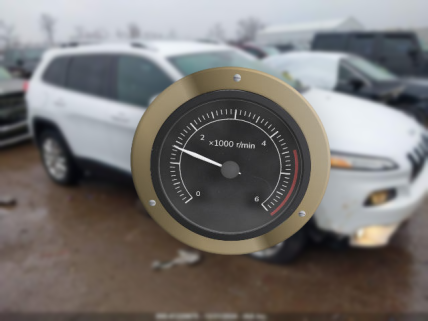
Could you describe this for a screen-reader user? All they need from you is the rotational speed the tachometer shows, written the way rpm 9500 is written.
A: rpm 1400
